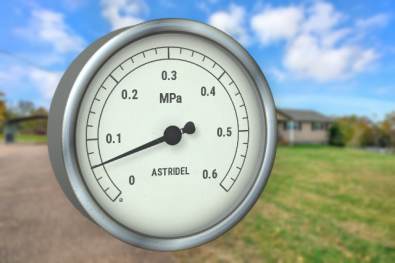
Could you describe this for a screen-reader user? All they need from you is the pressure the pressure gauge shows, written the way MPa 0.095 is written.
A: MPa 0.06
